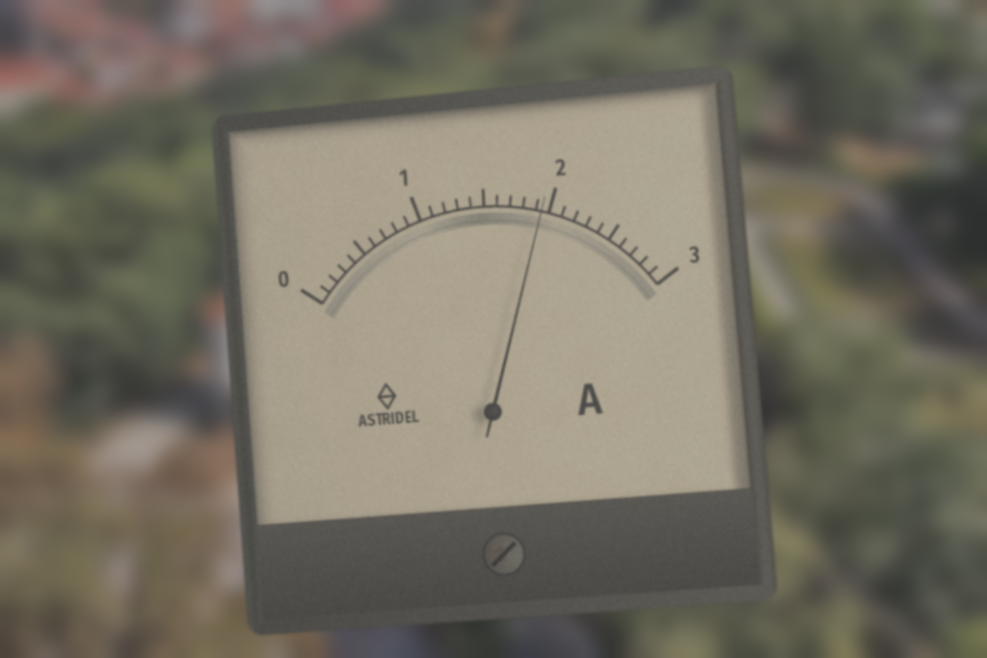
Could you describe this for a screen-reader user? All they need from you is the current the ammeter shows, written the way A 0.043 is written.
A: A 1.95
